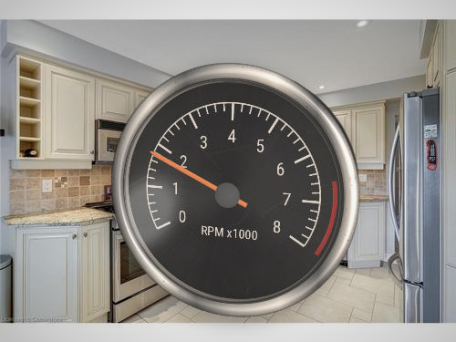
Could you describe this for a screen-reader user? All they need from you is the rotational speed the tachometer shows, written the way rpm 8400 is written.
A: rpm 1800
